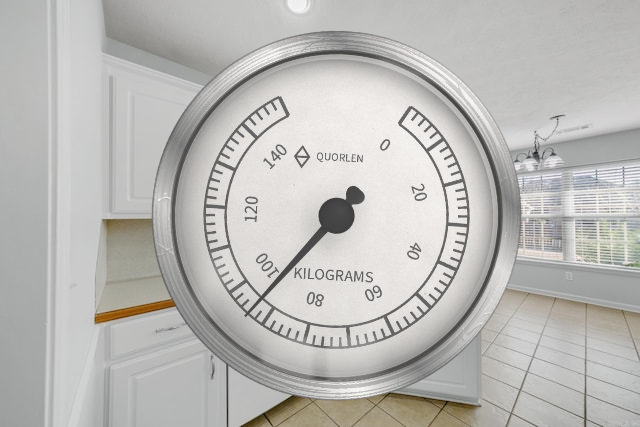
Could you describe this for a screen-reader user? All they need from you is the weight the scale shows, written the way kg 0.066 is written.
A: kg 94
